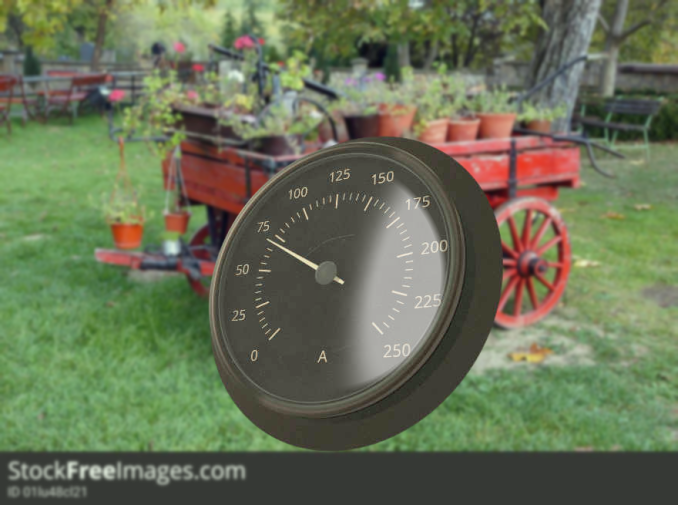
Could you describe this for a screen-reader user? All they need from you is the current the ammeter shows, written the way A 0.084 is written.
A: A 70
